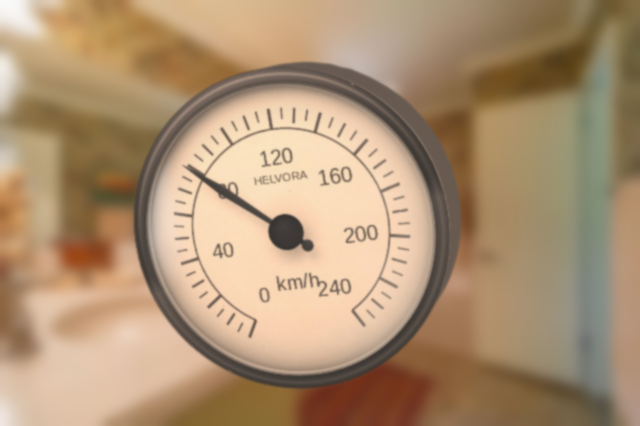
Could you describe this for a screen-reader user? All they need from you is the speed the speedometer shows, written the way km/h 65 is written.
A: km/h 80
